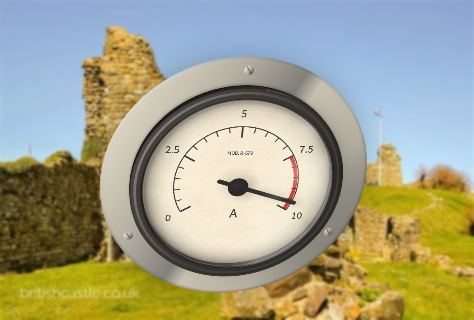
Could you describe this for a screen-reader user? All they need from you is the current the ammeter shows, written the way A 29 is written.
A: A 9.5
